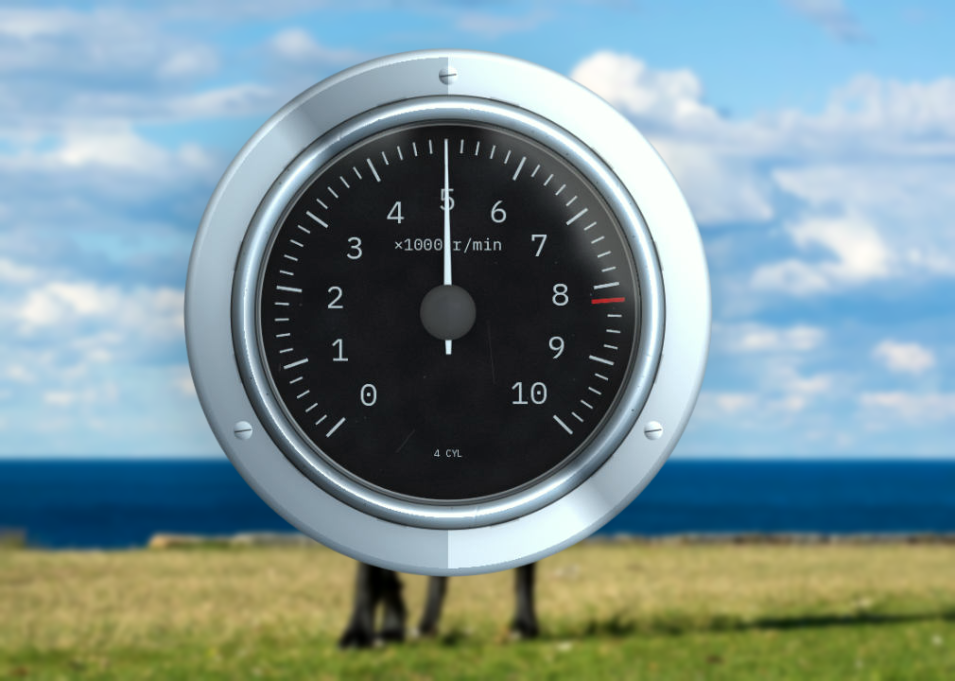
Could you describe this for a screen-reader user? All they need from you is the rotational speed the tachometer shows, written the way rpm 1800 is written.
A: rpm 5000
